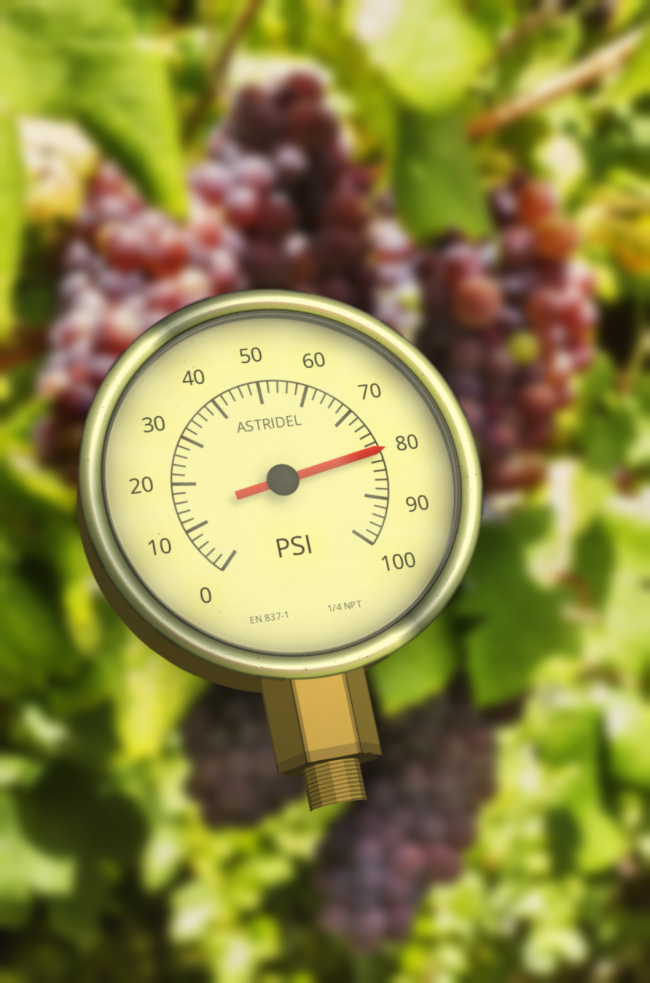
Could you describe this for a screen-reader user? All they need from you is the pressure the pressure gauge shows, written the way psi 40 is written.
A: psi 80
